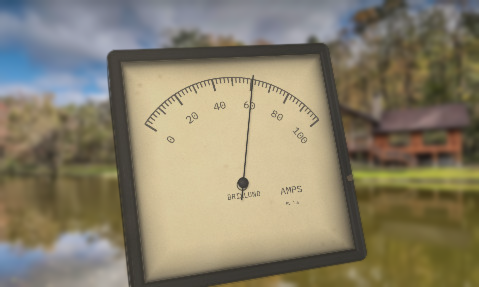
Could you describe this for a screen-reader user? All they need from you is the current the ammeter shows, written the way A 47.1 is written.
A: A 60
